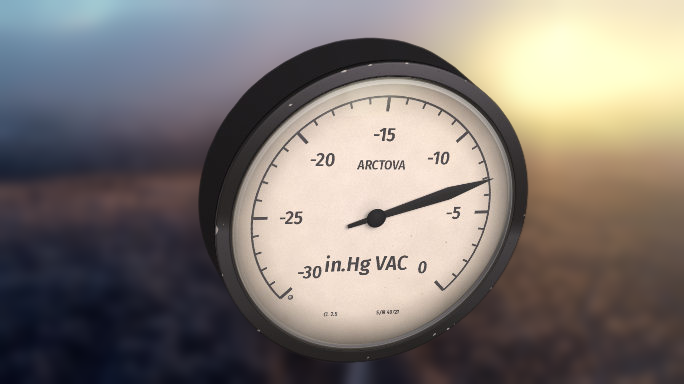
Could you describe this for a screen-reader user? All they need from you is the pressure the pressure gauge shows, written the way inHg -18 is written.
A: inHg -7
